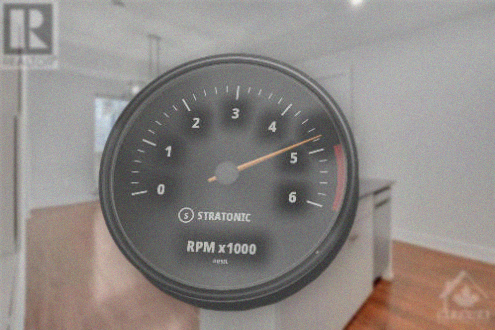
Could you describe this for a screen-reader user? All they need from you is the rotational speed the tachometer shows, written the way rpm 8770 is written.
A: rpm 4800
